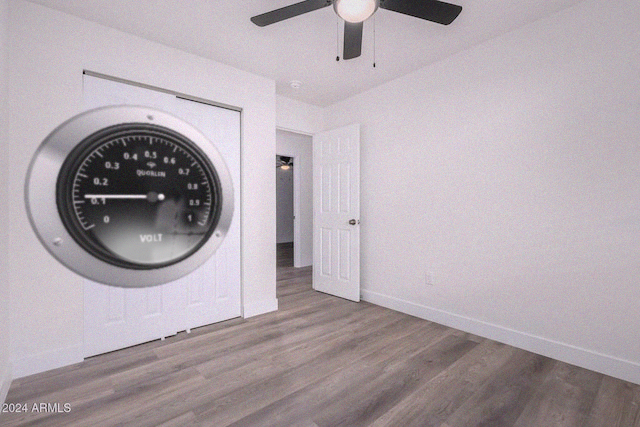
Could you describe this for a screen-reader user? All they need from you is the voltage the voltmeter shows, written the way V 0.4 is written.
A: V 0.12
